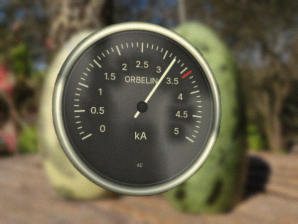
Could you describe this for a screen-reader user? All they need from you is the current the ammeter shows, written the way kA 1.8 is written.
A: kA 3.2
